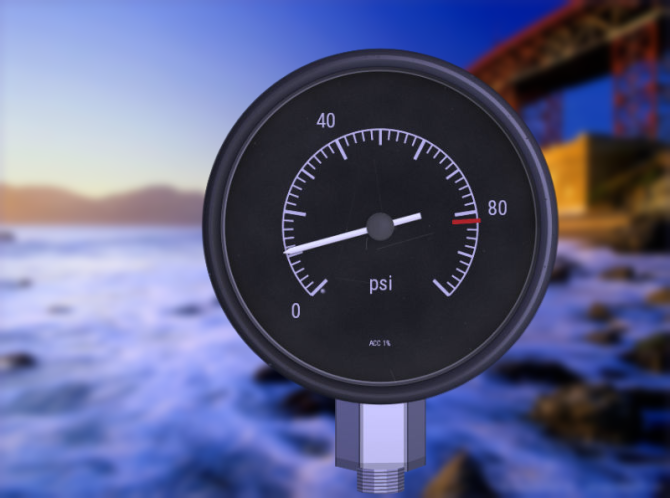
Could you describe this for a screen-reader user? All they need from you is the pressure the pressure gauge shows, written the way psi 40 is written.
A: psi 11
